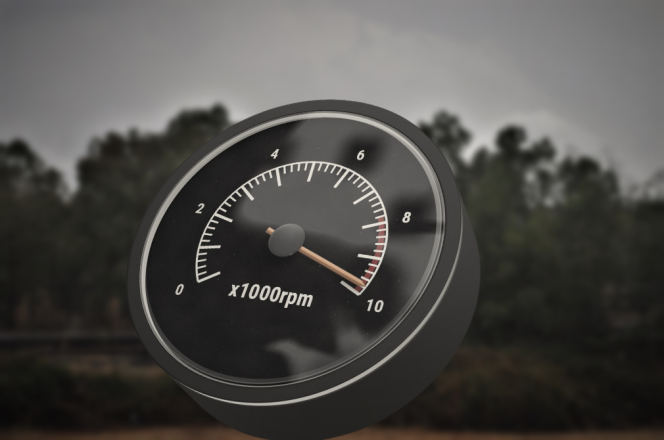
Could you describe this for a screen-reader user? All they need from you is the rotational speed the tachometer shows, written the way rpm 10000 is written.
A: rpm 9800
